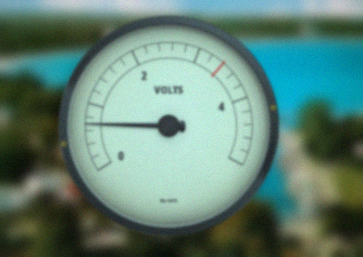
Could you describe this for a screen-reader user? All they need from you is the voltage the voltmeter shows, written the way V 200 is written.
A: V 0.7
